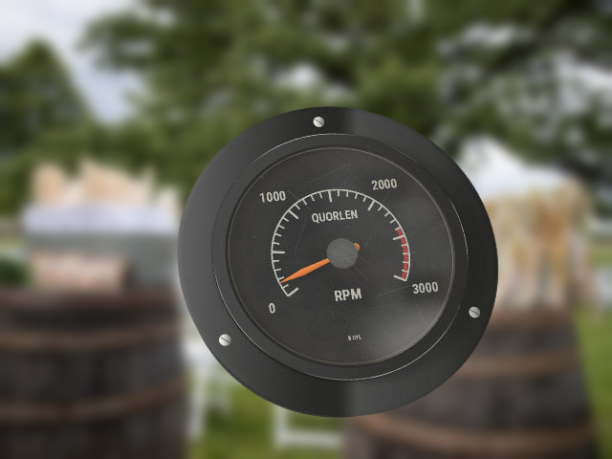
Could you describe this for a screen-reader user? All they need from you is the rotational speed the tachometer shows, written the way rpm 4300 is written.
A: rpm 150
